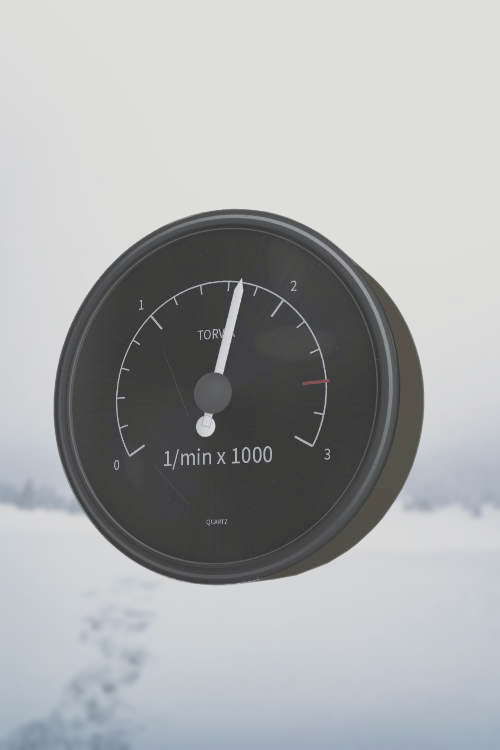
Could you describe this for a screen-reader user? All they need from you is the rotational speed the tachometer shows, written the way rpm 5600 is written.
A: rpm 1700
